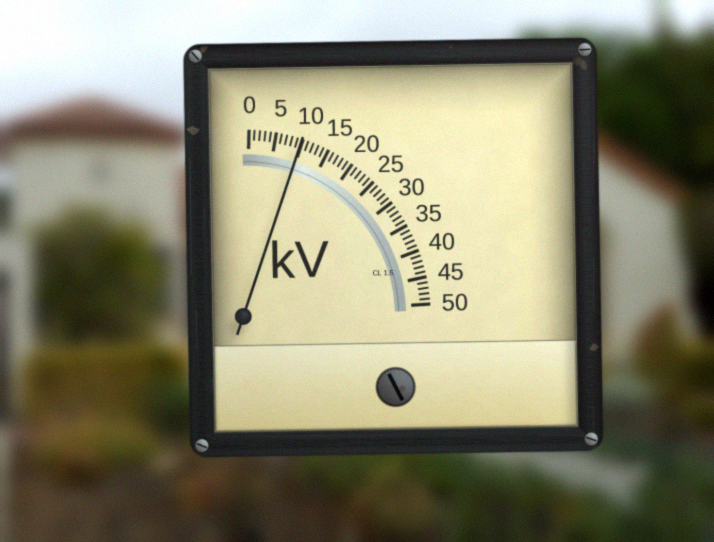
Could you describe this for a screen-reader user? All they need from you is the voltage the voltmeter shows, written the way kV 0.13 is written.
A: kV 10
